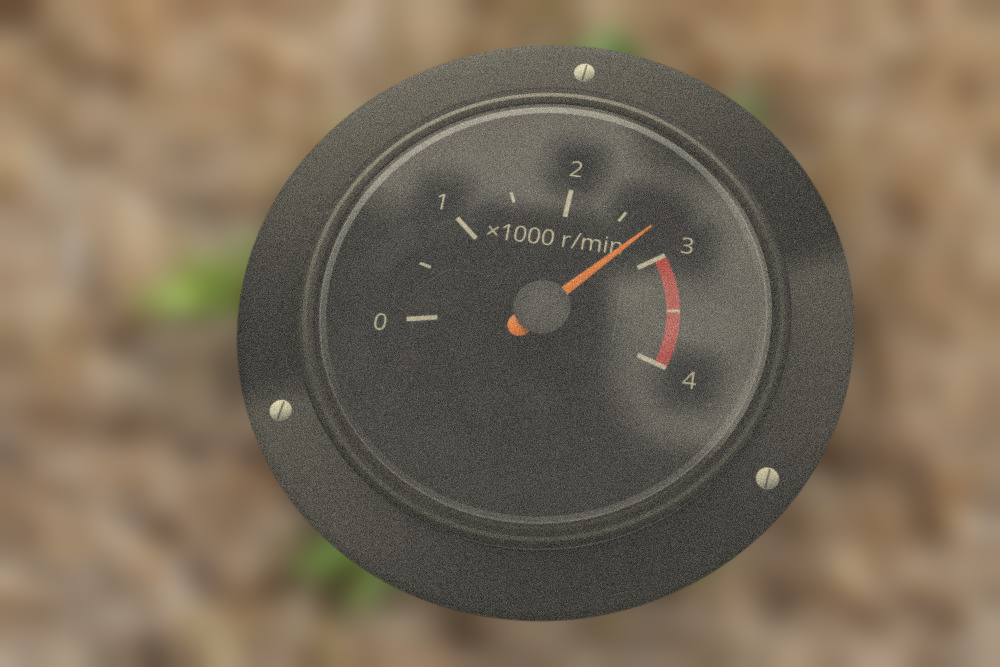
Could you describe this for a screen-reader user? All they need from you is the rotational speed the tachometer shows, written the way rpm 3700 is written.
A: rpm 2750
